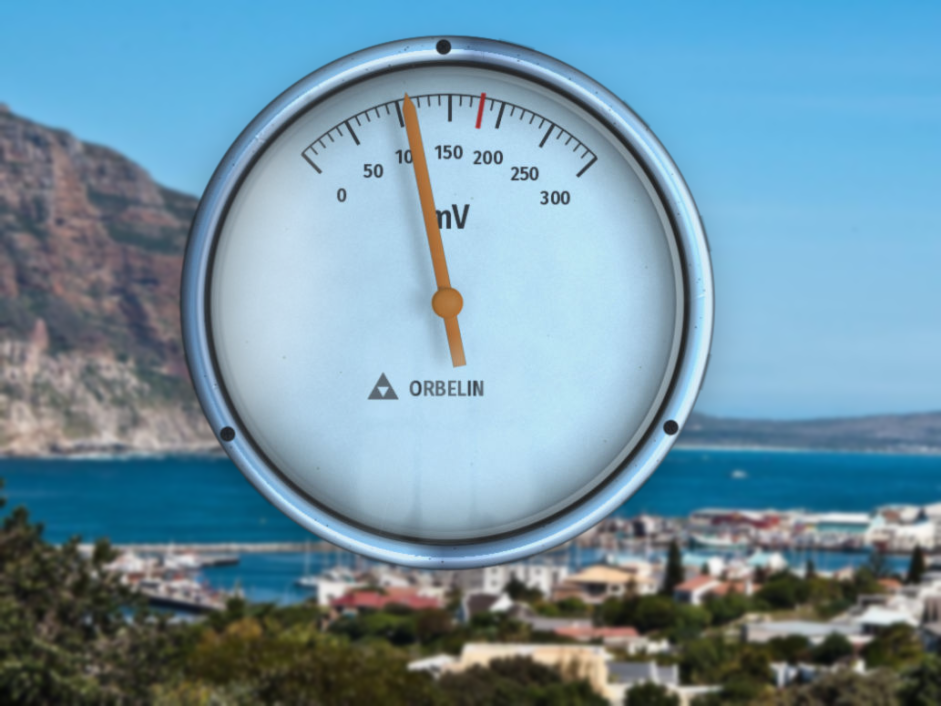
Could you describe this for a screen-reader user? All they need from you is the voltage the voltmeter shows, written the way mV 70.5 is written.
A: mV 110
